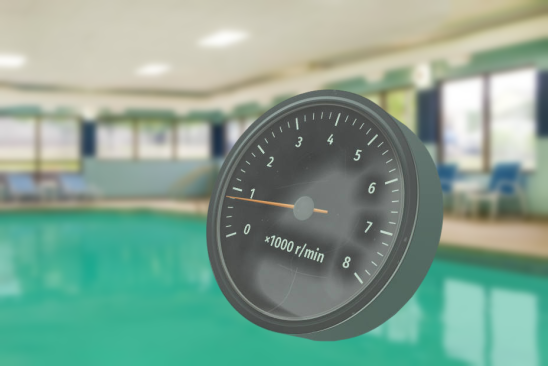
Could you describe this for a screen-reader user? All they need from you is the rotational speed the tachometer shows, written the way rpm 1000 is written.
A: rpm 800
